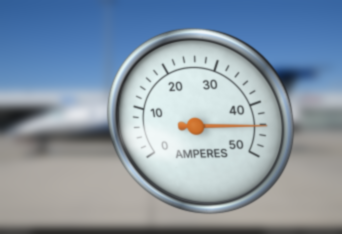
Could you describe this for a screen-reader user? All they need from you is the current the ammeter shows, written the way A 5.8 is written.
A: A 44
